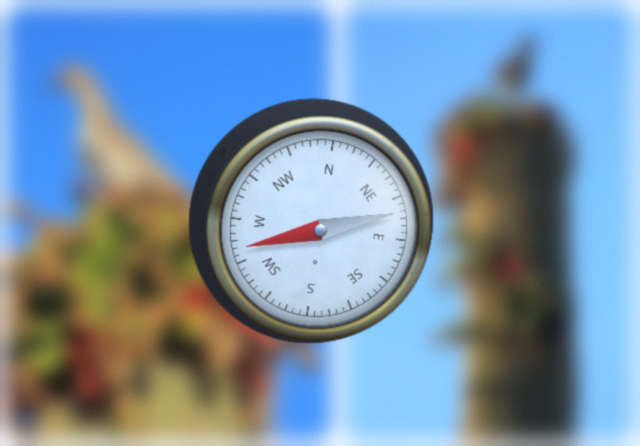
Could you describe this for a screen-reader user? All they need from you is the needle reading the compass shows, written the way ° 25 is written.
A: ° 250
